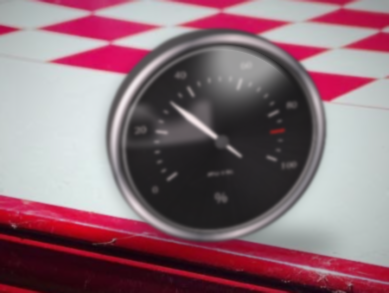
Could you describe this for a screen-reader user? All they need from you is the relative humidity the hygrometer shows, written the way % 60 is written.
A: % 32
